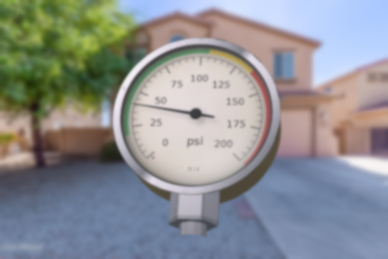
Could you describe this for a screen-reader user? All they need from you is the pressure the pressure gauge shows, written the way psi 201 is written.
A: psi 40
